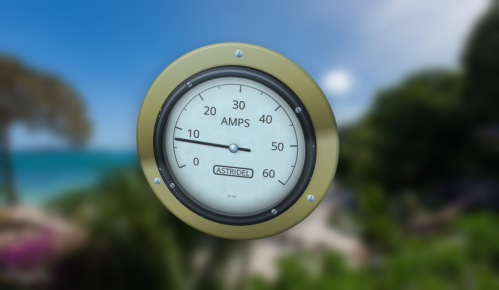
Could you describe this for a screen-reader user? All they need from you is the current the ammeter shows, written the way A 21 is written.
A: A 7.5
